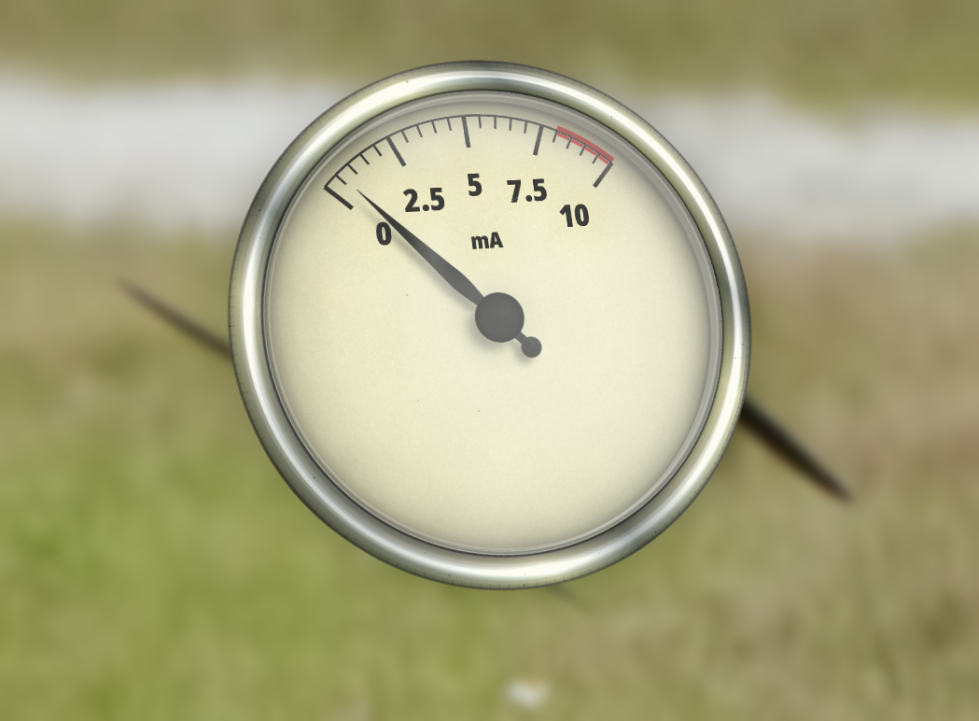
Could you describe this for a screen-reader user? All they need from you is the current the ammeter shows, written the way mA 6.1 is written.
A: mA 0.5
